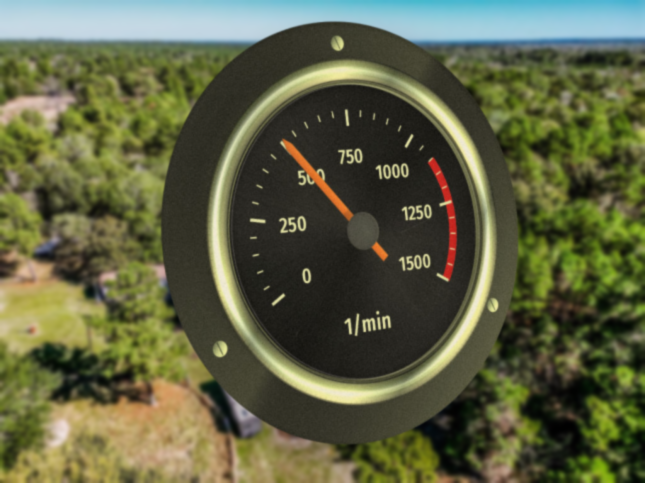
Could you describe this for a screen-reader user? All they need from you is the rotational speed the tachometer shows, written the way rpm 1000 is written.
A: rpm 500
